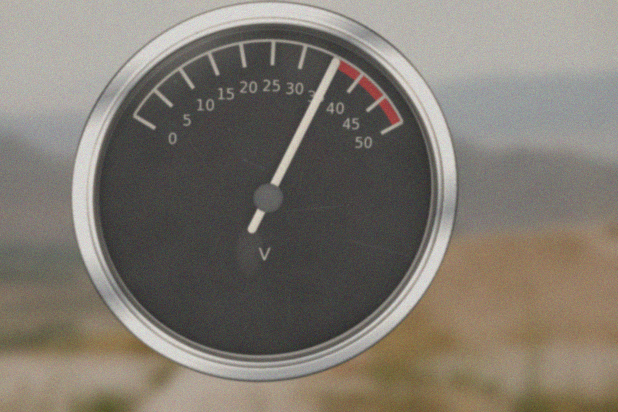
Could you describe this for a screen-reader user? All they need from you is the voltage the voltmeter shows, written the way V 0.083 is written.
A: V 35
